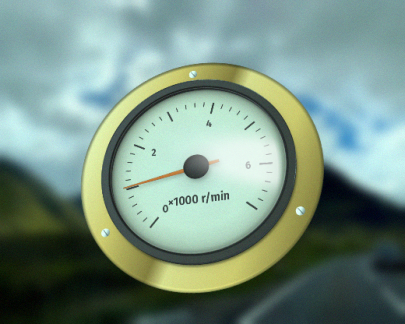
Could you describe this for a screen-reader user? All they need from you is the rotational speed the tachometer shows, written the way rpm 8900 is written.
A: rpm 1000
